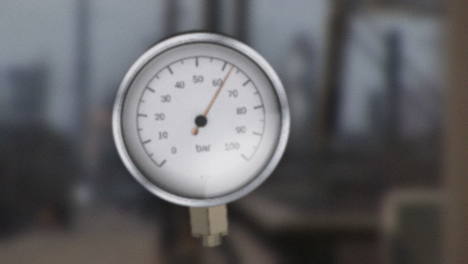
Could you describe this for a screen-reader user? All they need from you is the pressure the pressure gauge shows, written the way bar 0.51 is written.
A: bar 62.5
